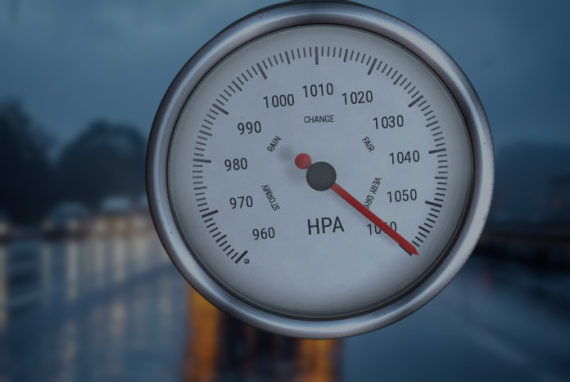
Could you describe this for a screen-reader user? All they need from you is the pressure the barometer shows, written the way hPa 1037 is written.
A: hPa 1059
